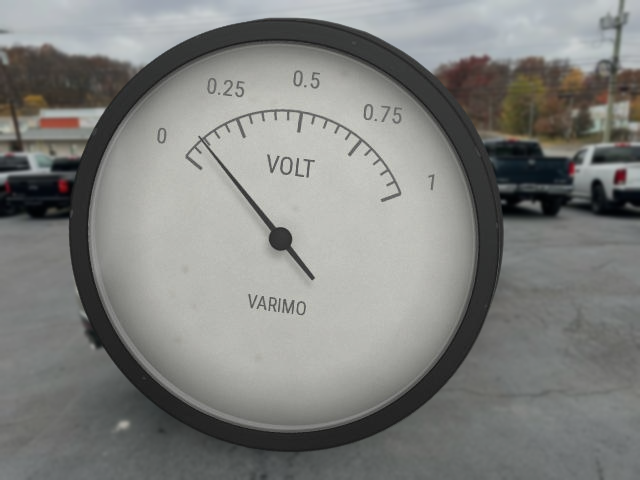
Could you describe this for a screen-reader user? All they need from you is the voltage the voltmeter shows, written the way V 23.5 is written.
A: V 0.1
